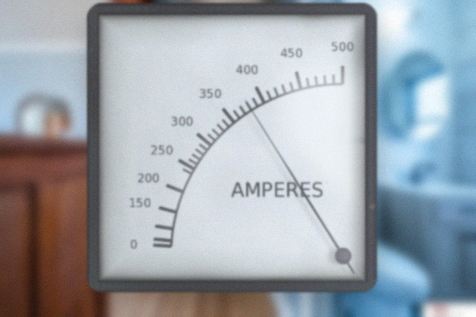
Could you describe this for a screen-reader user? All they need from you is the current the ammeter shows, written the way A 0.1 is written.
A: A 380
